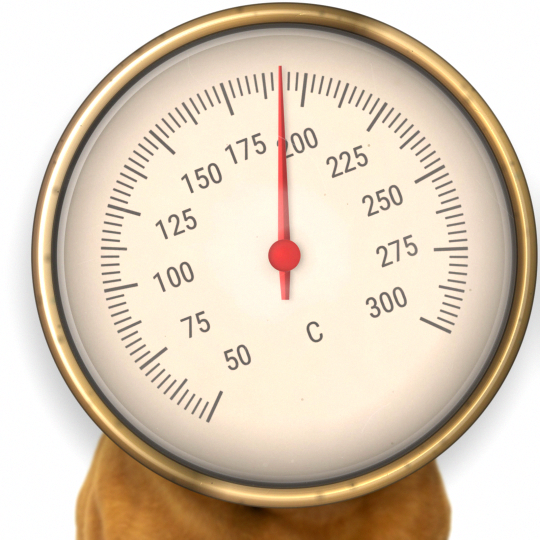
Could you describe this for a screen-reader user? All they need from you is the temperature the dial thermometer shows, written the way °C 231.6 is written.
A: °C 192.5
